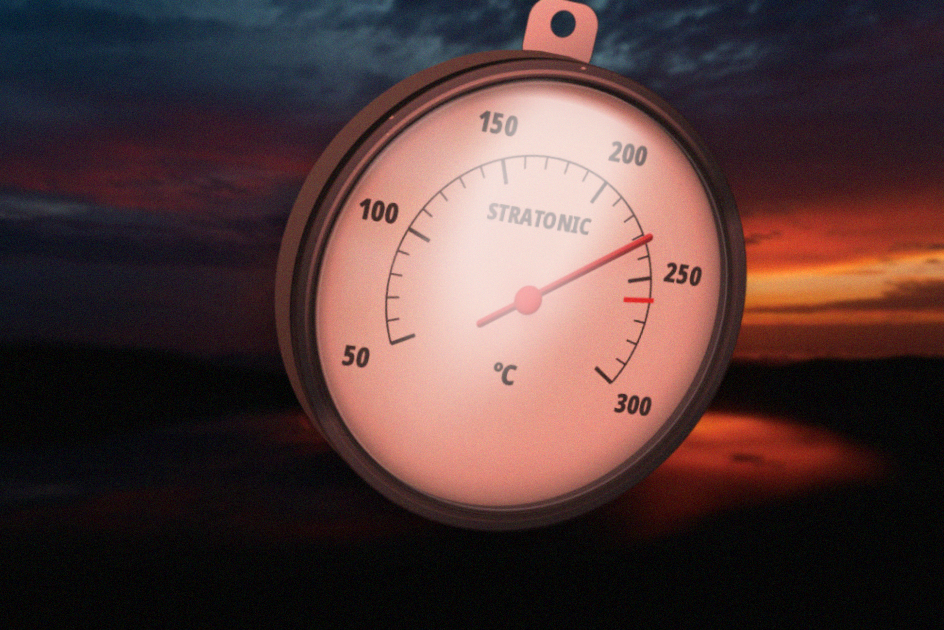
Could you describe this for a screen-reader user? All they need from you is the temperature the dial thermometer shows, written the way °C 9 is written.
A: °C 230
